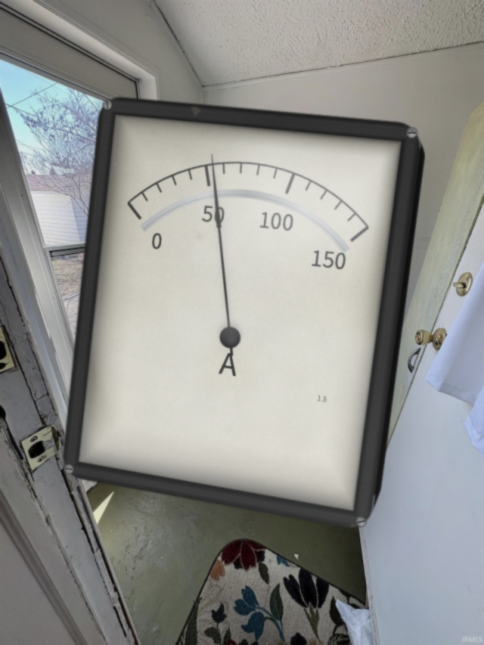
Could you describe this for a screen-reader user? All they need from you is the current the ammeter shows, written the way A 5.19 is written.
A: A 55
